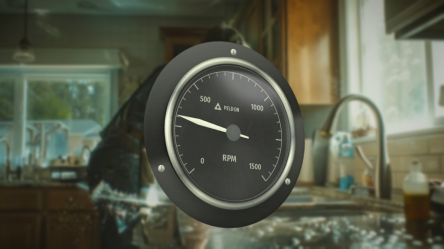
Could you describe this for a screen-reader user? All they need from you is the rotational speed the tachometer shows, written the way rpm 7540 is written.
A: rpm 300
